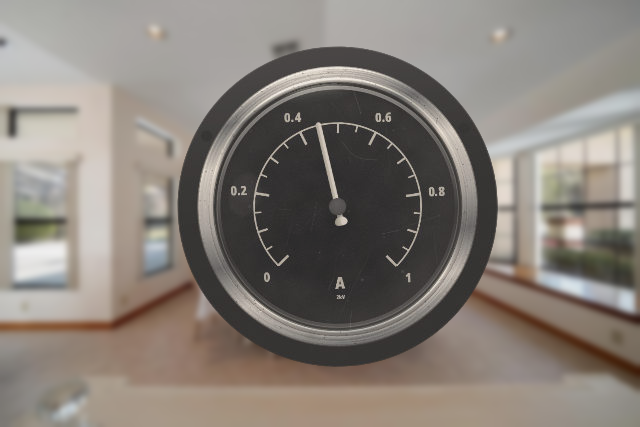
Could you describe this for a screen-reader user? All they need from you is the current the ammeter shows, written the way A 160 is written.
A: A 0.45
